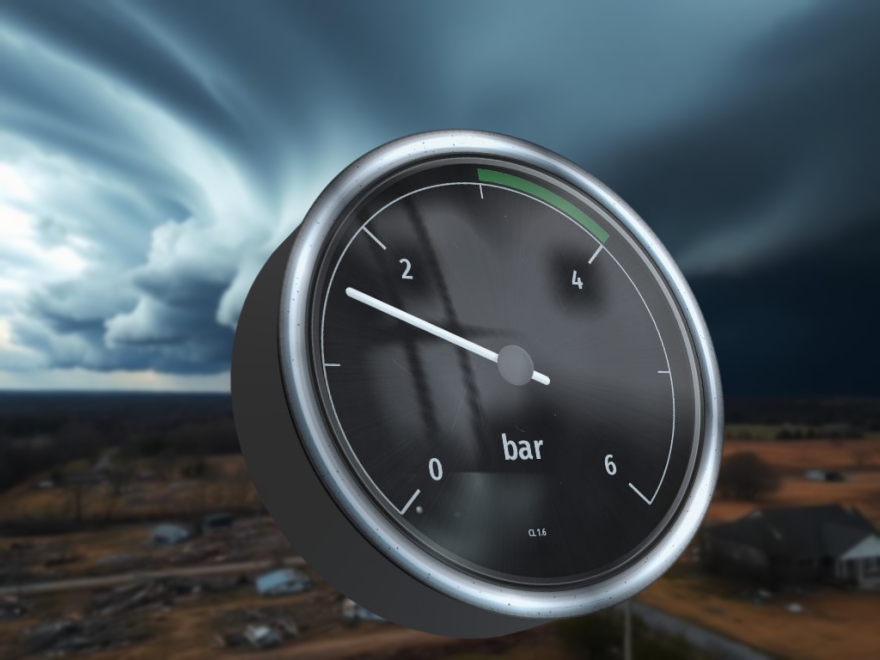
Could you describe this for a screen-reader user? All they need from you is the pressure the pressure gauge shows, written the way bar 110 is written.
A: bar 1.5
